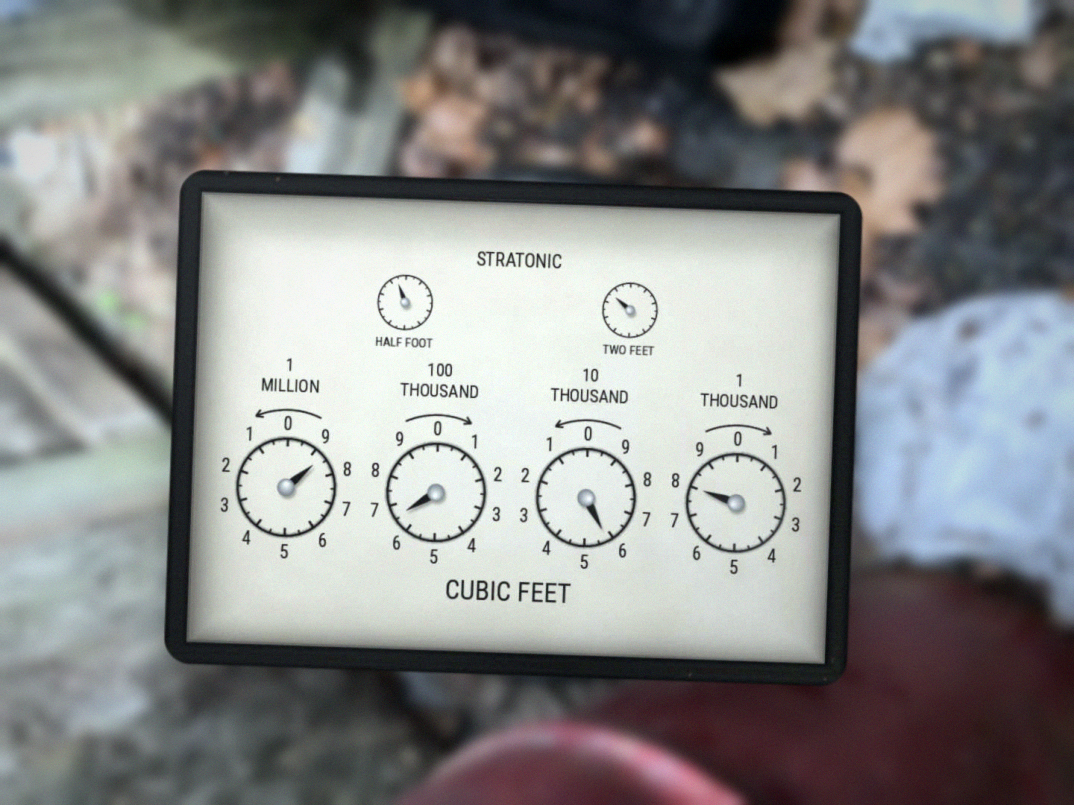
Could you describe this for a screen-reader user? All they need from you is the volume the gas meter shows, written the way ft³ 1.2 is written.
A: ft³ 865800
